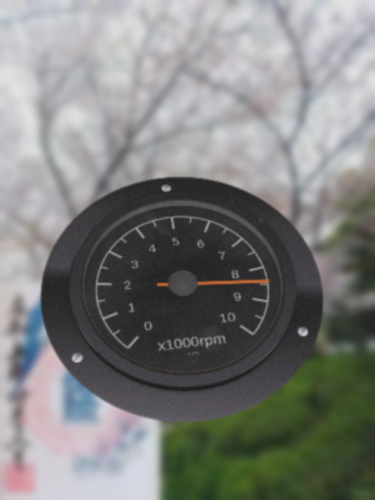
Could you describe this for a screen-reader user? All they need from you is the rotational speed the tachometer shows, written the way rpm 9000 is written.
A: rpm 8500
